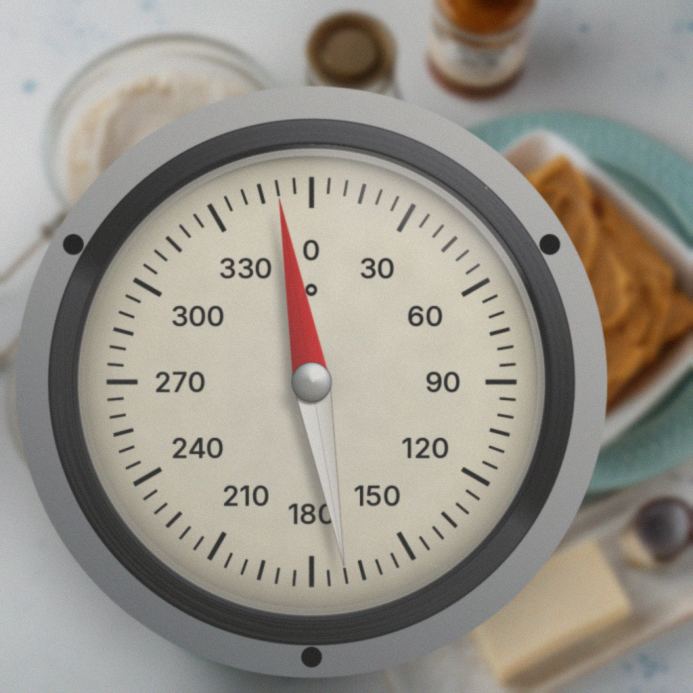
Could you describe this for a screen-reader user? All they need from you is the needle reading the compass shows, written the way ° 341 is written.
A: ° 350
